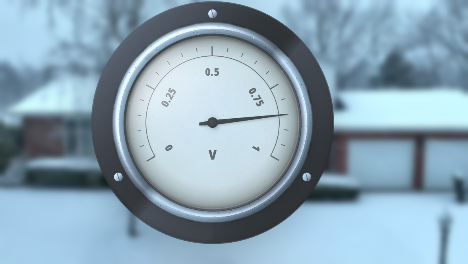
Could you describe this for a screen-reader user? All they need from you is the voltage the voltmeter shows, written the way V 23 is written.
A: V 0.85
